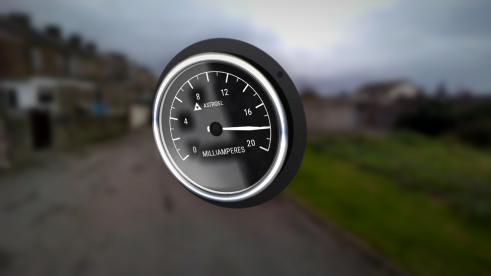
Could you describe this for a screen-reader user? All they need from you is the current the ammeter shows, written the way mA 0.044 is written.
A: mA 18
